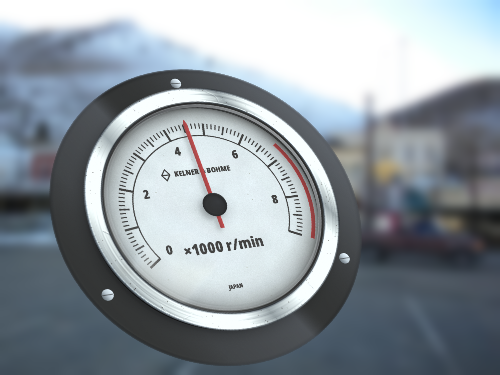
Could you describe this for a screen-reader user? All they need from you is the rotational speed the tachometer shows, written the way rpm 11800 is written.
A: rpm 4500
